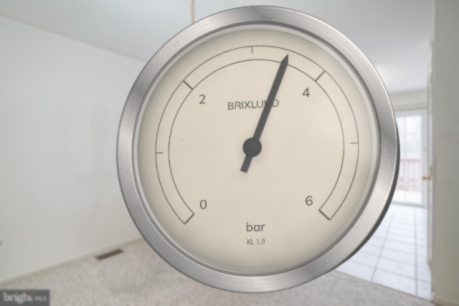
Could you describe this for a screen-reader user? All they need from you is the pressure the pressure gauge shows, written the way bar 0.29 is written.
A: bar 3.5
